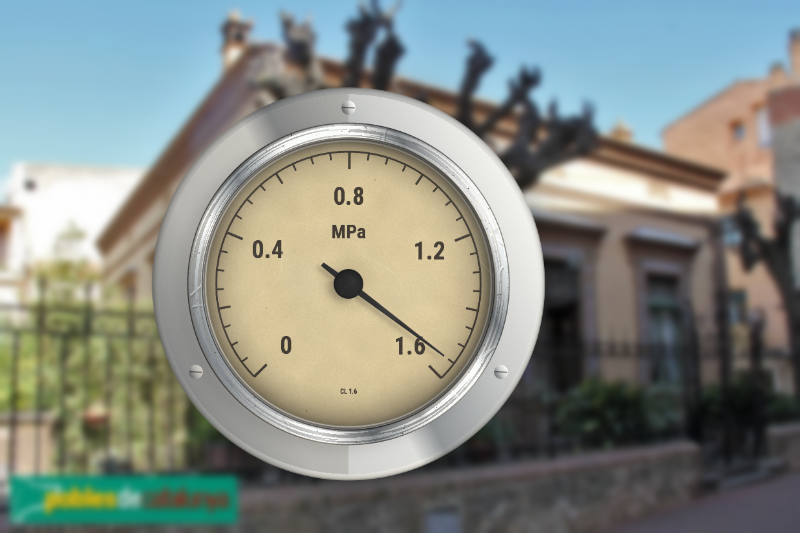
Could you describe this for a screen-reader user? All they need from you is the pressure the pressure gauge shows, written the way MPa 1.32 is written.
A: MPa 1.55
